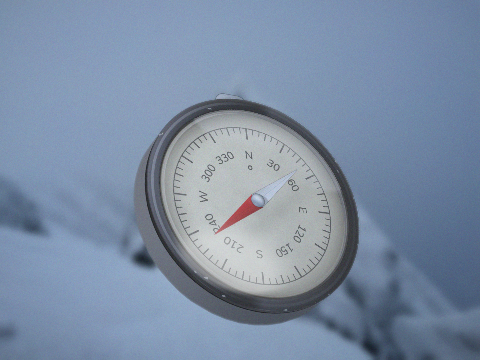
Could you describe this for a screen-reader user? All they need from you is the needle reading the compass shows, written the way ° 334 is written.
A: ° 230
